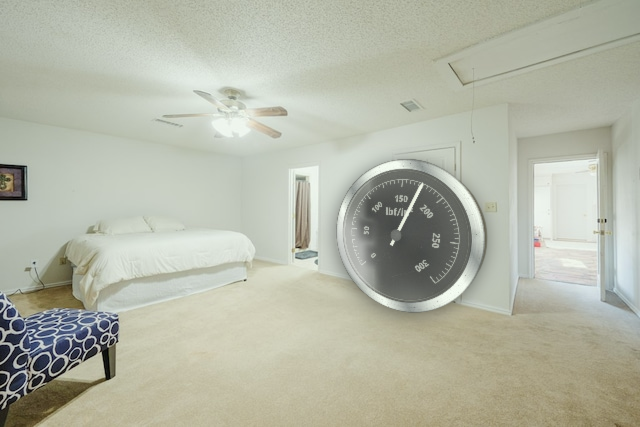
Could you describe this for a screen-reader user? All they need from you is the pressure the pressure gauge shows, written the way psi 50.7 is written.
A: psi 175
